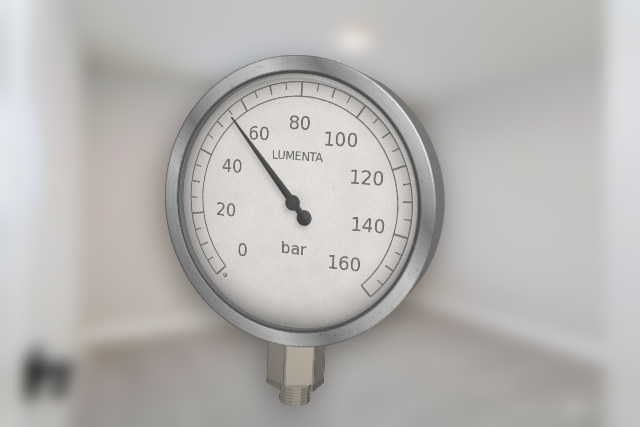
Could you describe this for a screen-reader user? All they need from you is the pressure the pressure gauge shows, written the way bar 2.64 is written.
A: bar 55
